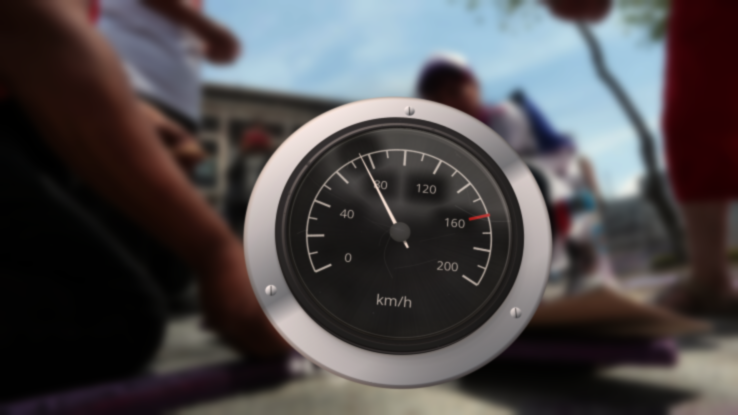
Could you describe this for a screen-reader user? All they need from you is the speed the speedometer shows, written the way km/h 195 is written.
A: km/h 75
